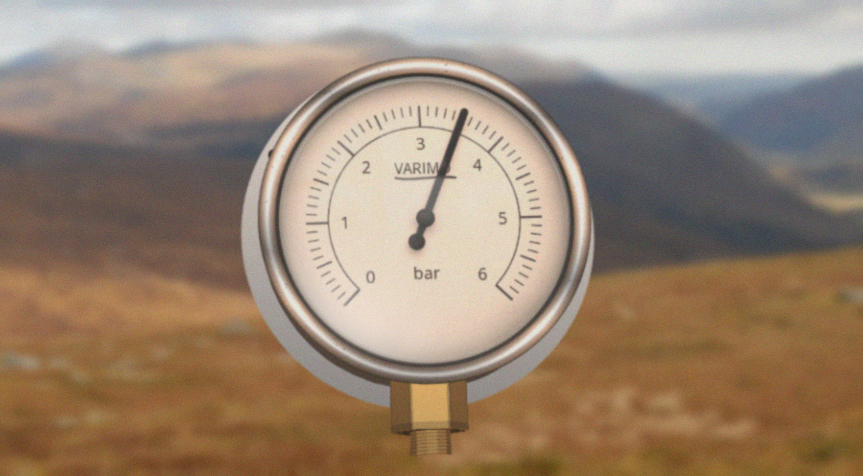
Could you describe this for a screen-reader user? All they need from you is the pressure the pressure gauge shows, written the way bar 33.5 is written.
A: bar 3.5
